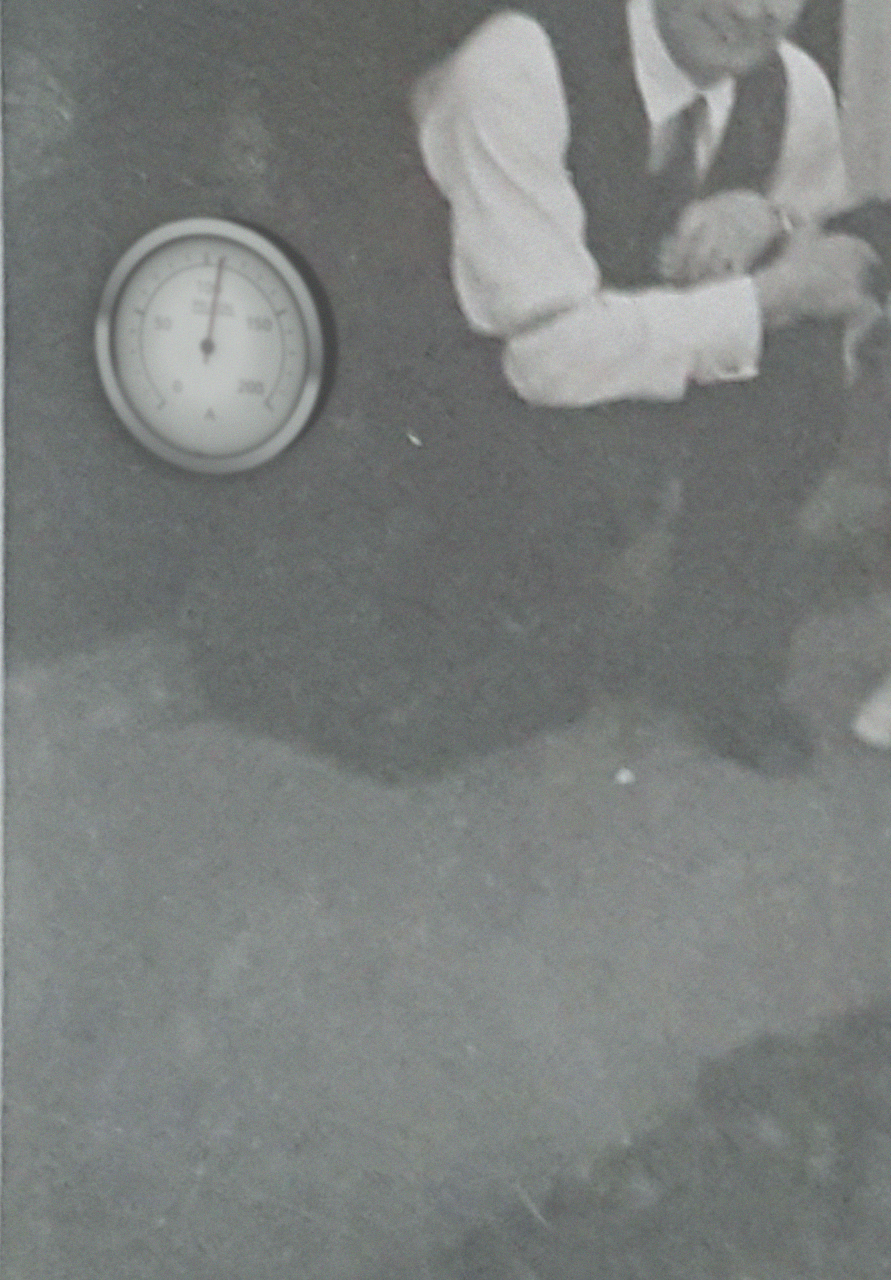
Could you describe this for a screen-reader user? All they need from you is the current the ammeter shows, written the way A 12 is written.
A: A 110
